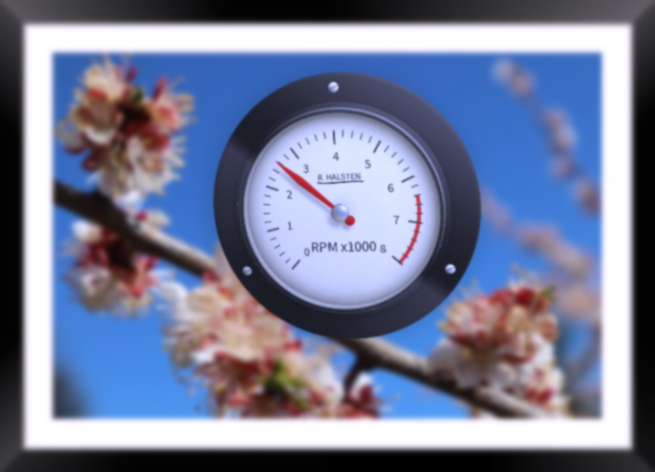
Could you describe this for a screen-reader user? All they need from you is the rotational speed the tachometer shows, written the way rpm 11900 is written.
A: rpm 2600
